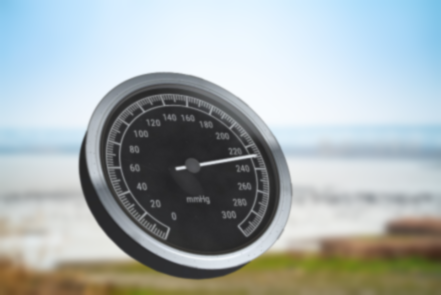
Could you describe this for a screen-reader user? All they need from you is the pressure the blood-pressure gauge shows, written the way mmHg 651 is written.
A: mmHg 230
